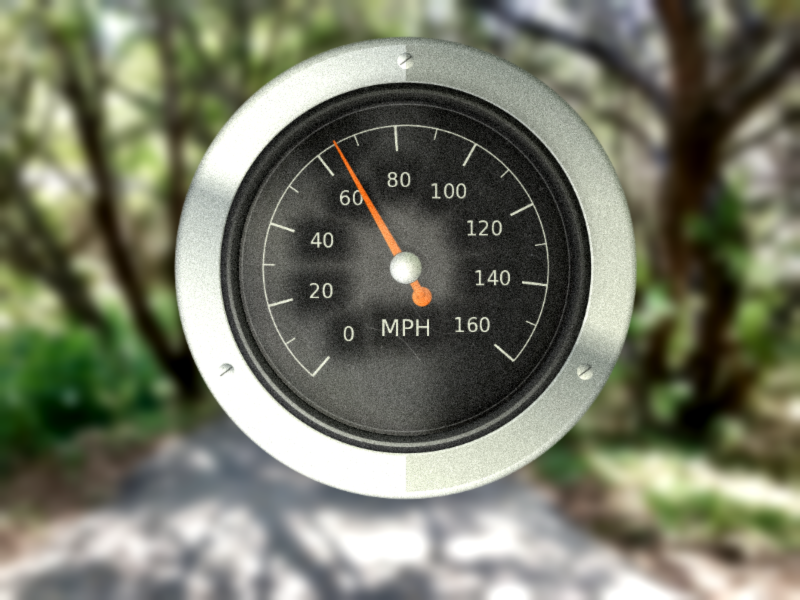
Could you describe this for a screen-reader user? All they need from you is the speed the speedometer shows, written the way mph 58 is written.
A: mph 65
